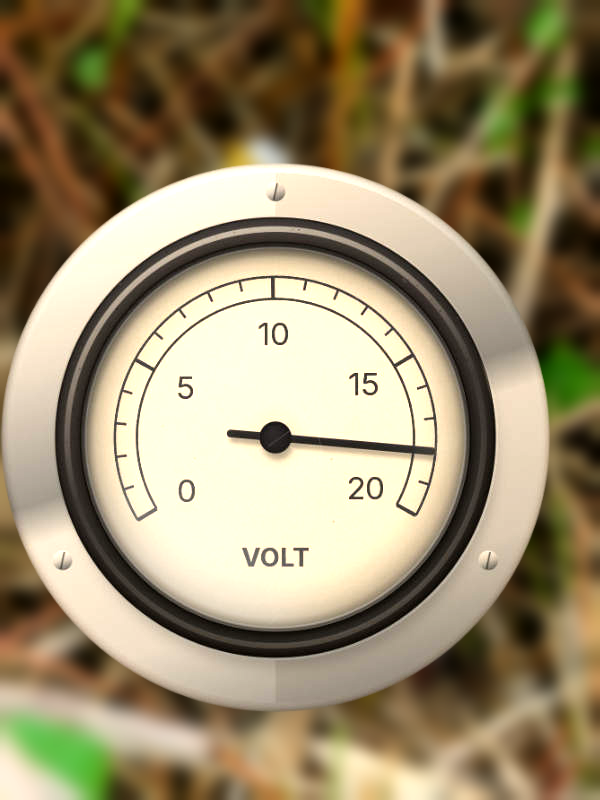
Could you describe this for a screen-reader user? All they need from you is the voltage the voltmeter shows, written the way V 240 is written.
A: V 18
